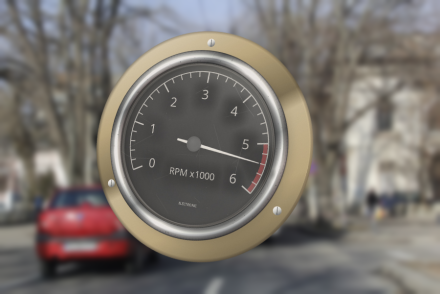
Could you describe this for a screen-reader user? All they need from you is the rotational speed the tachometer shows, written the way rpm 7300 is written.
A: rpm 5400
